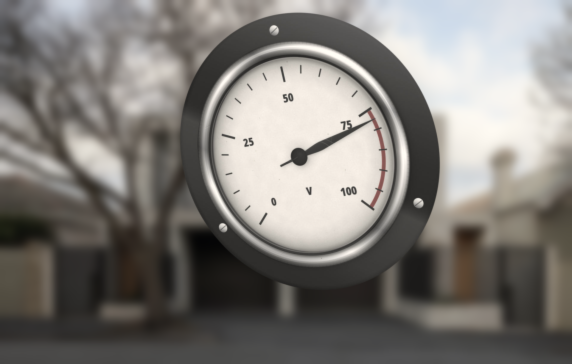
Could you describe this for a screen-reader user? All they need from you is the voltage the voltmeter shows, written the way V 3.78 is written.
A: V 77.5
